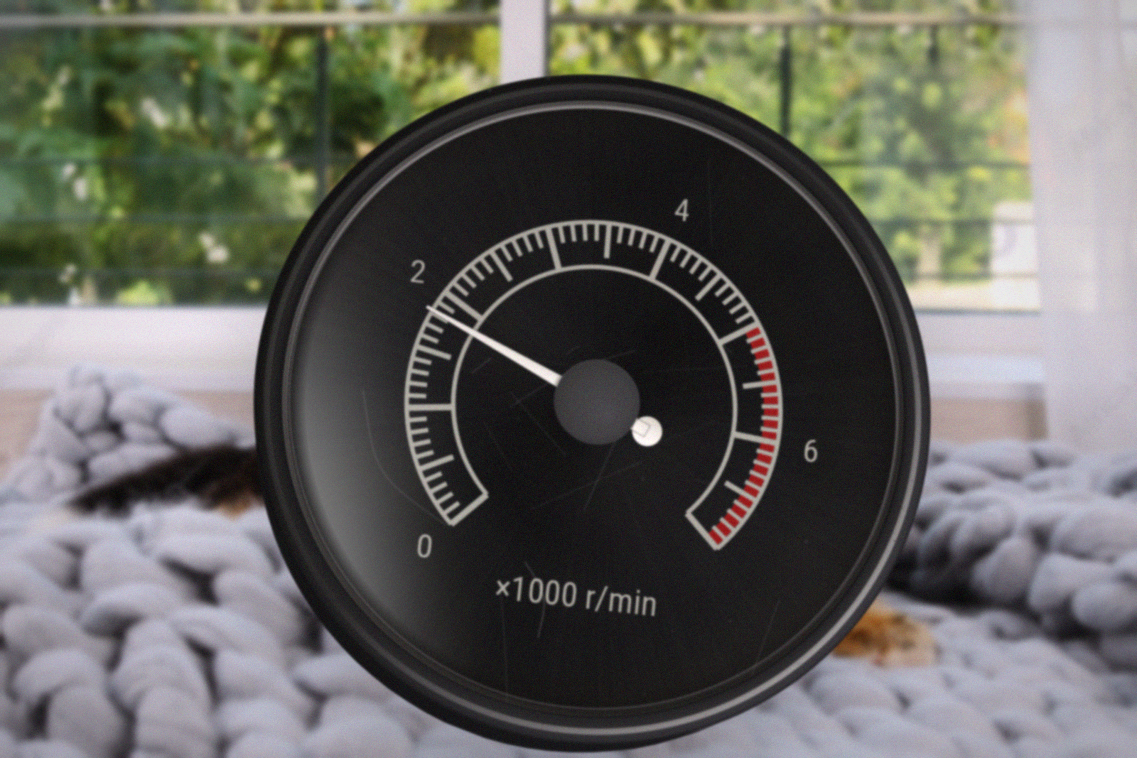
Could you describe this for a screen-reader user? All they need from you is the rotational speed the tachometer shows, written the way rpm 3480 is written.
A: rpm 1800
